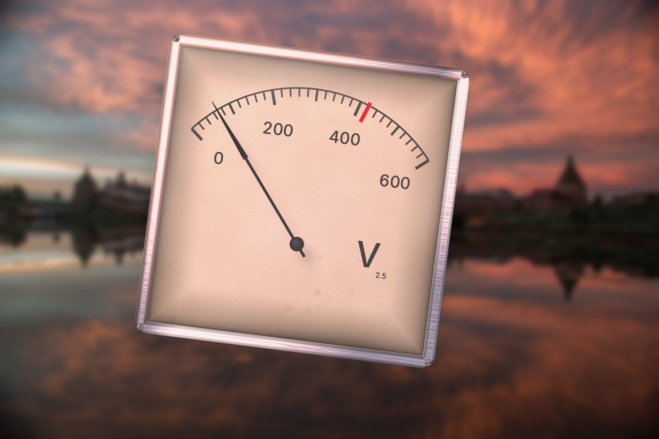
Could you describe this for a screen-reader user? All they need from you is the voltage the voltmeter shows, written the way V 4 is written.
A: V 70
